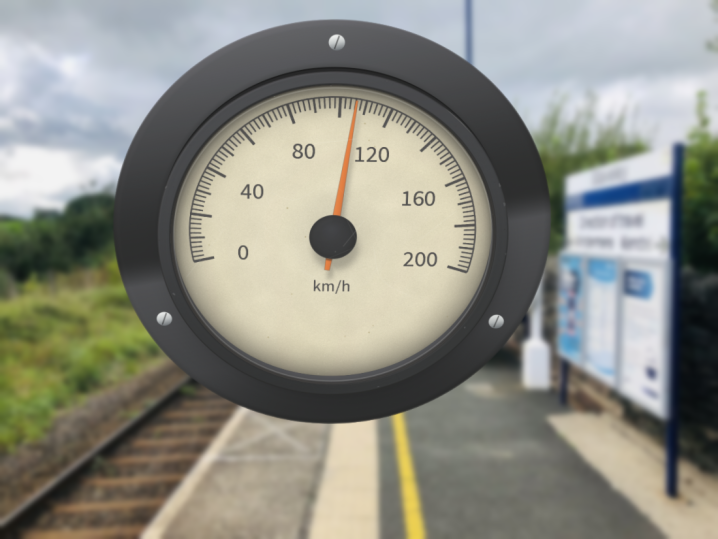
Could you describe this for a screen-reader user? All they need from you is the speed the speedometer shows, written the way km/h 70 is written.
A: km/h 106
